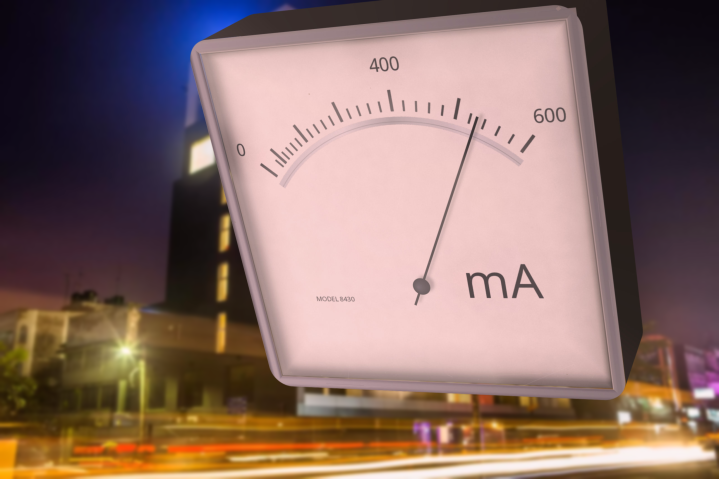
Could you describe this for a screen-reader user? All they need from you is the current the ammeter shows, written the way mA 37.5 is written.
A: mA 530
